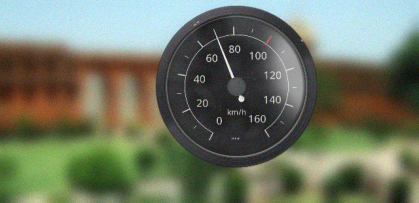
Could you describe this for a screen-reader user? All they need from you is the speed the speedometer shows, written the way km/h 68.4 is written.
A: km/h 70
